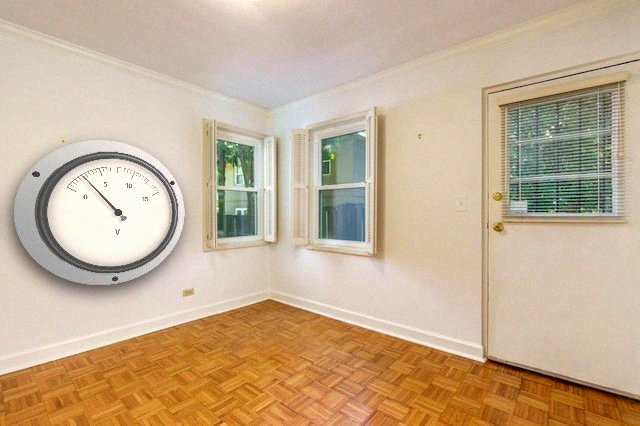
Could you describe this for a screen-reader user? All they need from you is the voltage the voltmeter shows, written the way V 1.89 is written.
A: V 2.5
